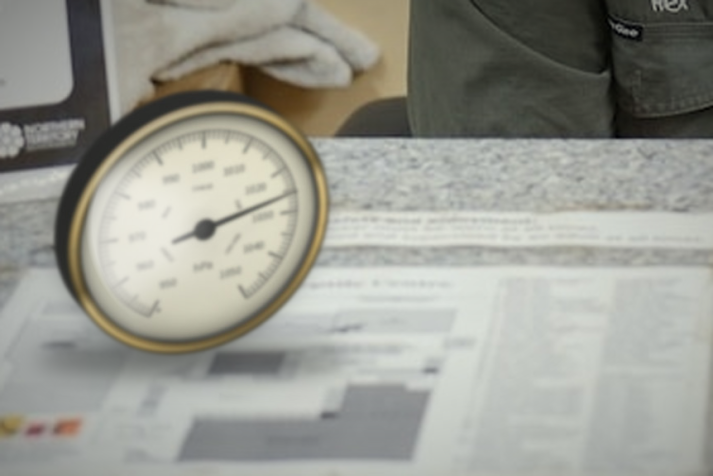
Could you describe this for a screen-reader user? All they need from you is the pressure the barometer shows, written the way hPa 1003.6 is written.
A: hPa 1025
